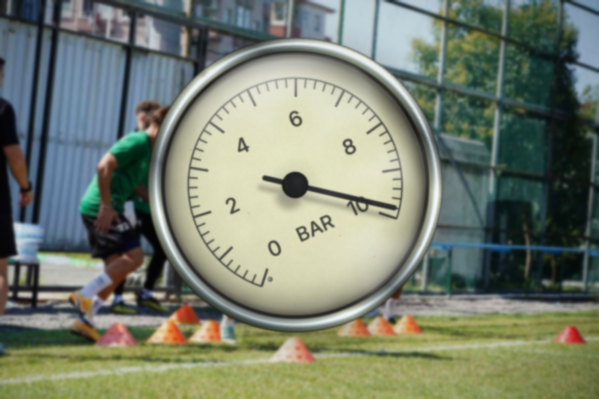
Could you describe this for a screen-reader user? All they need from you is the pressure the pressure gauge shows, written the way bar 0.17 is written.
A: bar 9.8
